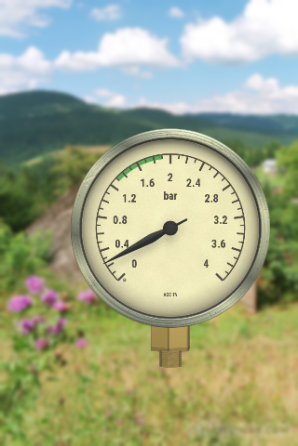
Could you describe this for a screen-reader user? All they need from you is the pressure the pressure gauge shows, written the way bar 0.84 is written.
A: bar 0.25
